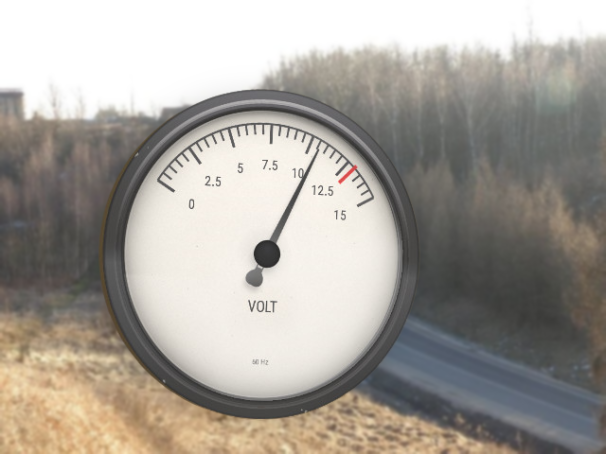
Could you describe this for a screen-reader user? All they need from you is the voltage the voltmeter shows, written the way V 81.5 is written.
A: V 10.5
